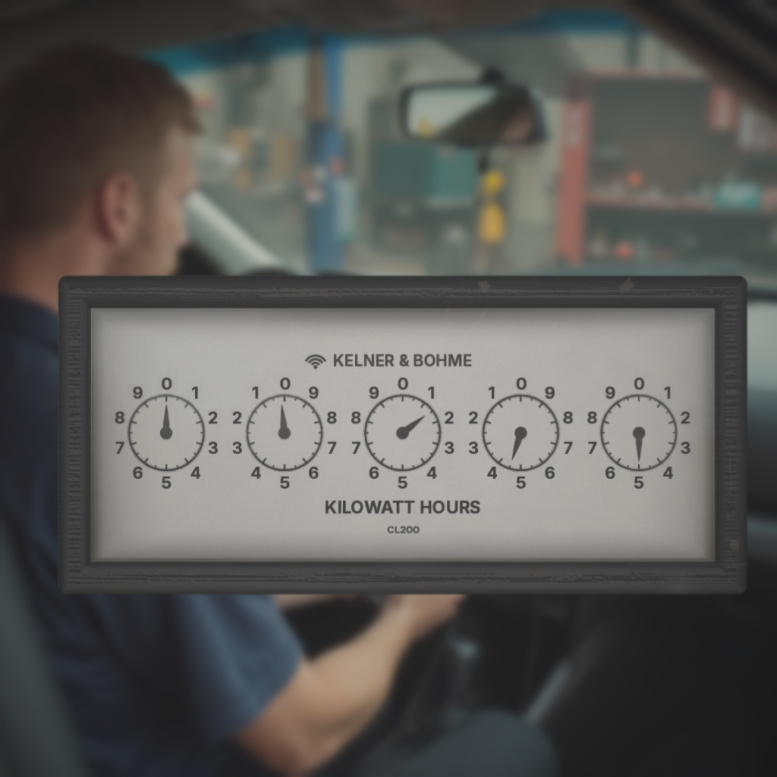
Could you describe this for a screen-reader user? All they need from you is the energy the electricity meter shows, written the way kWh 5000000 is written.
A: kWh 145
